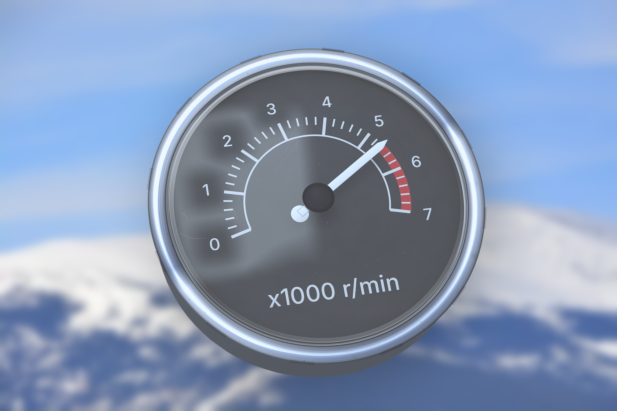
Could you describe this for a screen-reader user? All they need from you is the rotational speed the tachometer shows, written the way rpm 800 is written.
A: rpm 5400
